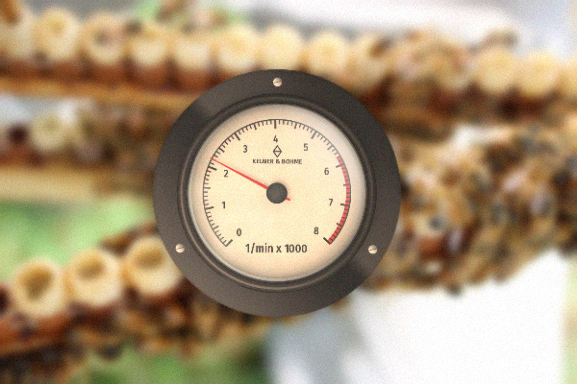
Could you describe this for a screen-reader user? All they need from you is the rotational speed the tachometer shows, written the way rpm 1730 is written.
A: rpm 2200
